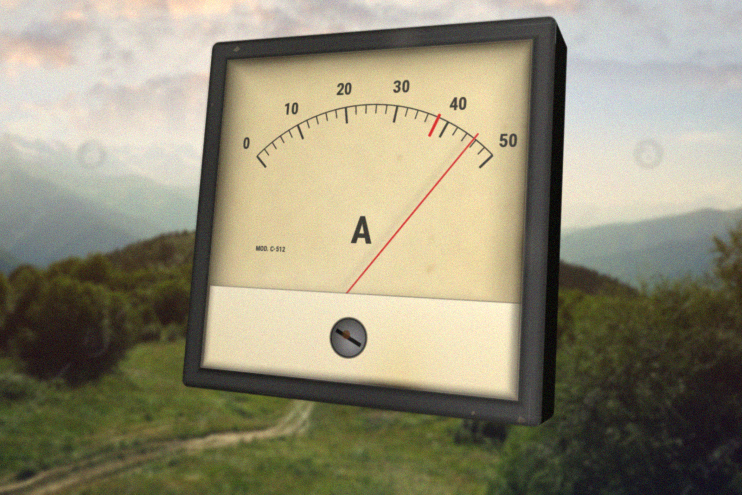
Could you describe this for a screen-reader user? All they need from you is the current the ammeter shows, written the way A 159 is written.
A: A 46
